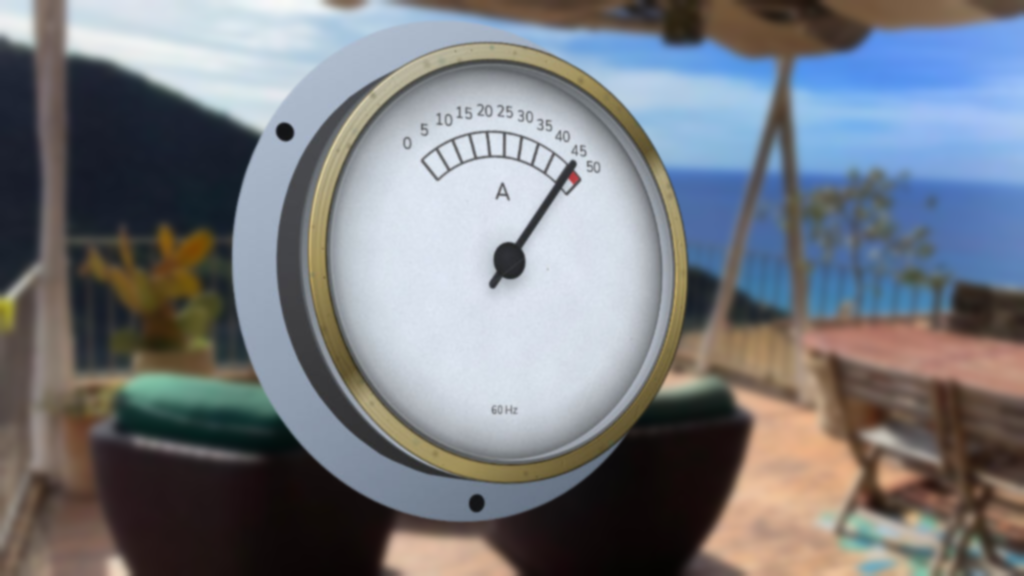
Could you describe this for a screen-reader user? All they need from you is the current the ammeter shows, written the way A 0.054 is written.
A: A 45
